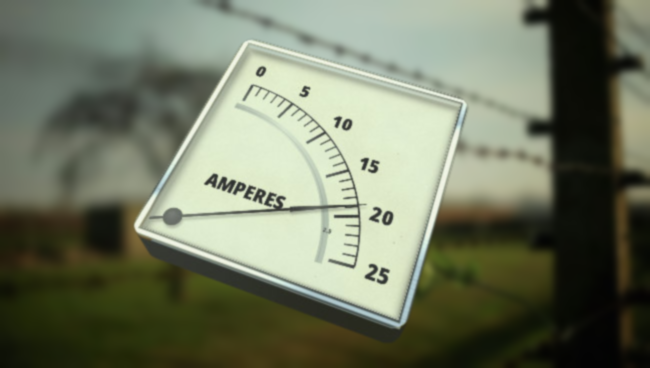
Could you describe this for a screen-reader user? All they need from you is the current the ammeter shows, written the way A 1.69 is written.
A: A 19
